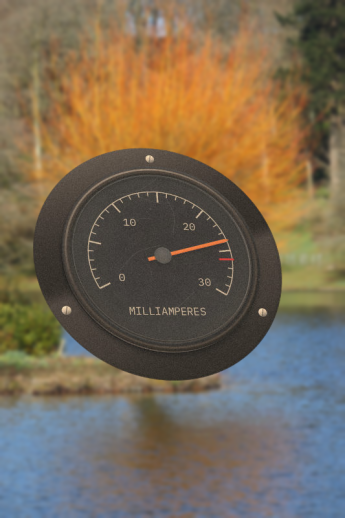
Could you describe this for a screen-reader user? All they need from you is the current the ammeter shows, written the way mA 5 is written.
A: mA 24
